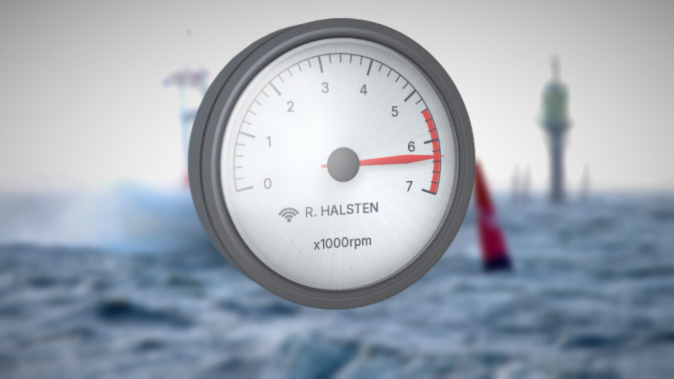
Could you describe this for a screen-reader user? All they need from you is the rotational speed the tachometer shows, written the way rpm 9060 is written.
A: rpm 6300
